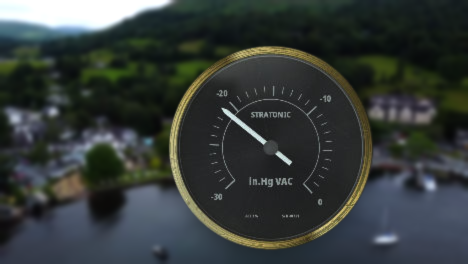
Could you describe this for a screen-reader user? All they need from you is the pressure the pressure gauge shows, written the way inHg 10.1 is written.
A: inHg -21
